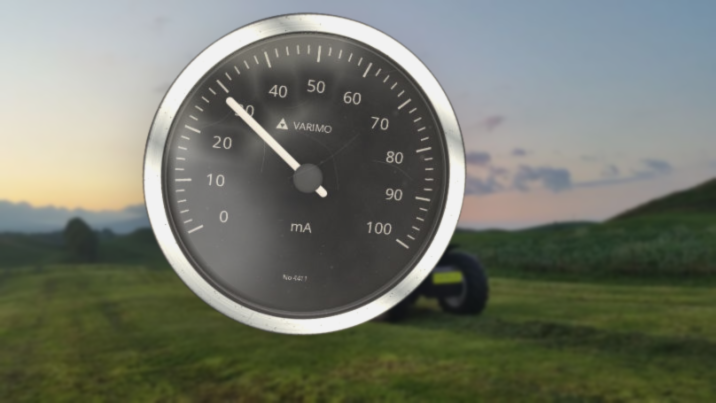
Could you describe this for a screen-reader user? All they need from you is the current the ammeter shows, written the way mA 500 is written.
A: mA 29
